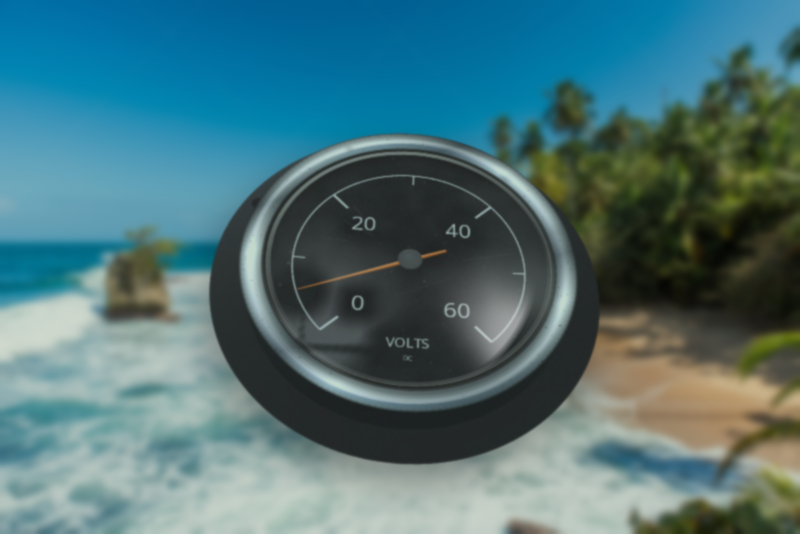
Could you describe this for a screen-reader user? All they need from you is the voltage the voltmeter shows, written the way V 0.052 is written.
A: V 5
